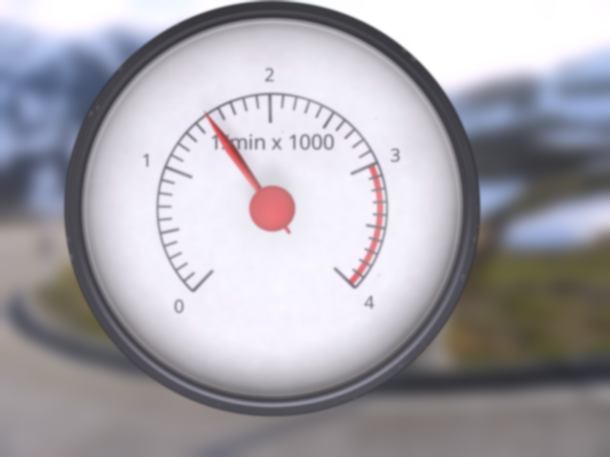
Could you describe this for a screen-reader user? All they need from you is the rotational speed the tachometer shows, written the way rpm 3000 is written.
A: rpm 1500
